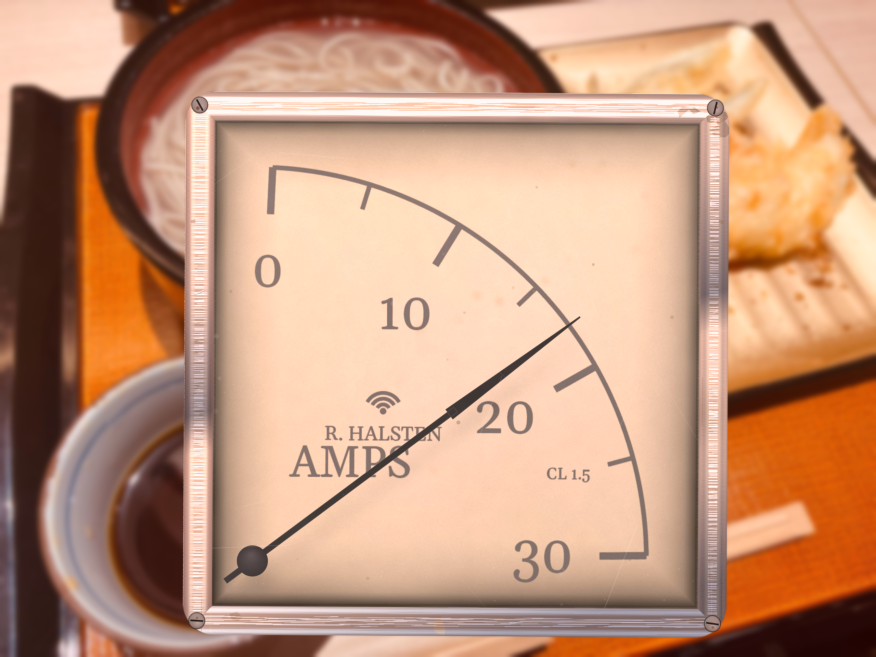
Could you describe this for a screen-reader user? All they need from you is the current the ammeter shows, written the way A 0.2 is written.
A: A 17.5
